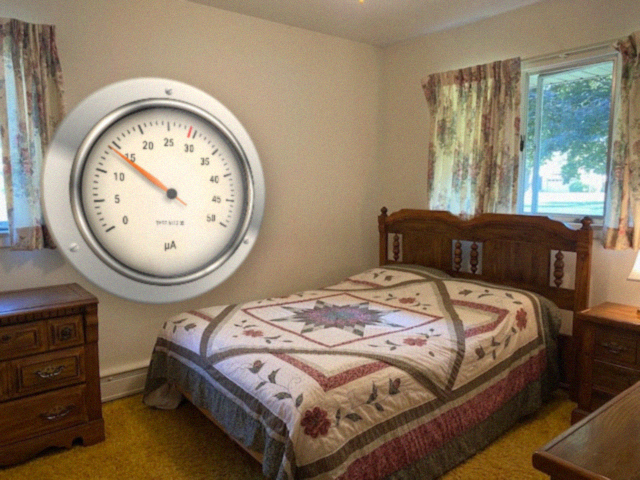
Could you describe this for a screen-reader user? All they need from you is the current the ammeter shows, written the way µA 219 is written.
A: µA 14
